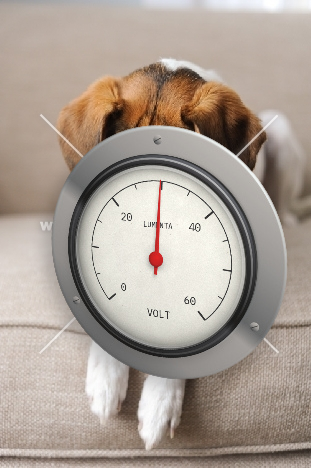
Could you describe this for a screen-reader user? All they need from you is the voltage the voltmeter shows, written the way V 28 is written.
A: V 30
